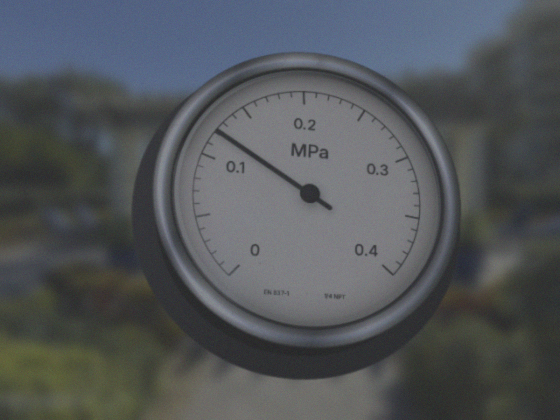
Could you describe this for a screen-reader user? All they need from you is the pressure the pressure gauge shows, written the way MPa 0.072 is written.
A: MPa 0.12
